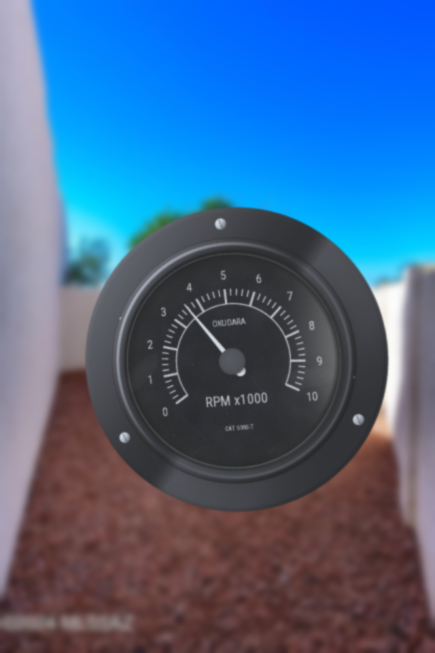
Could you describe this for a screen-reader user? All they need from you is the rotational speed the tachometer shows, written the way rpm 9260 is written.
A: rpm 3600
